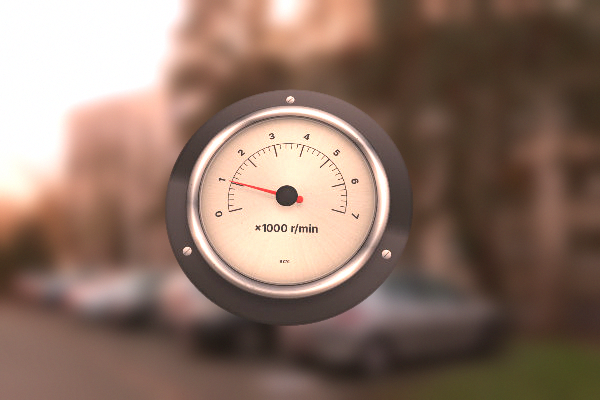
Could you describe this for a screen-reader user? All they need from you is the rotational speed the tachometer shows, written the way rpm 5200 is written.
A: rpm 1000
